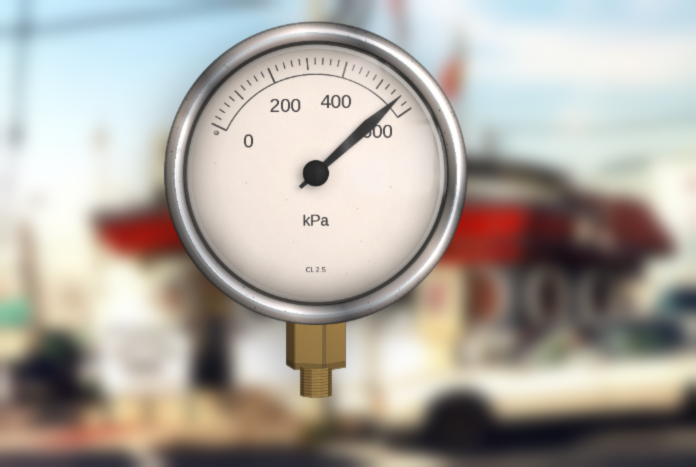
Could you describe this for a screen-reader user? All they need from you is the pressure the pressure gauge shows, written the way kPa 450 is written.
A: kPa 560
